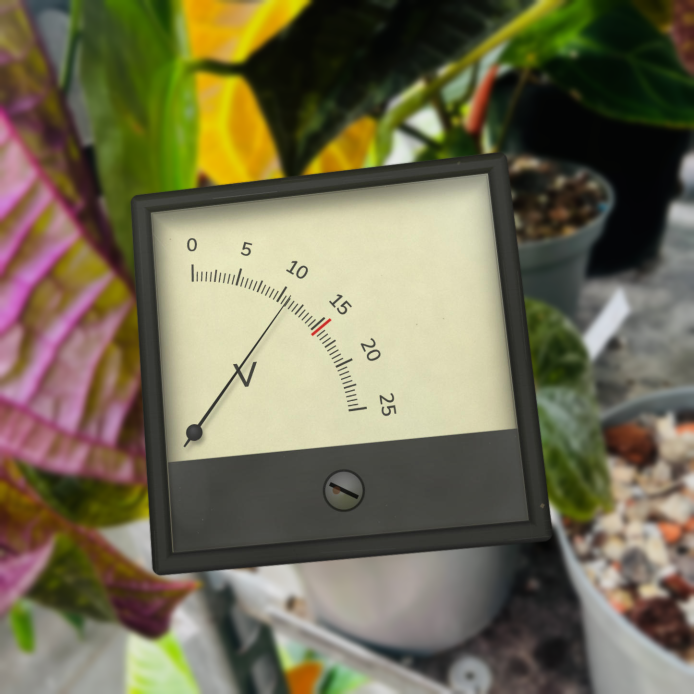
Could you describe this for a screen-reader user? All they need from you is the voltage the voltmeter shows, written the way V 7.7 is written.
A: V 11
